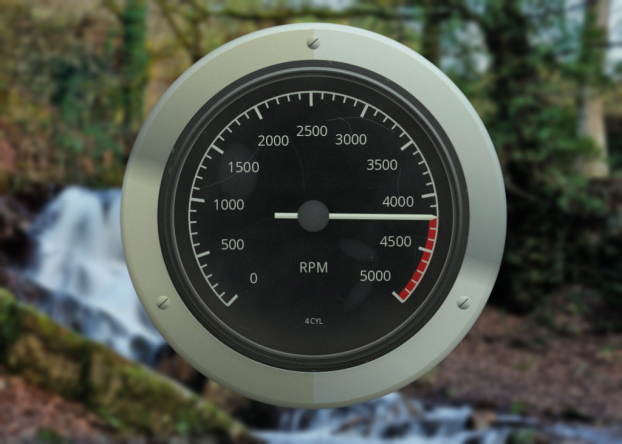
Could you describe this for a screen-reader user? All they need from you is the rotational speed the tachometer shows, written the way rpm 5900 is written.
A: rpm 4200
